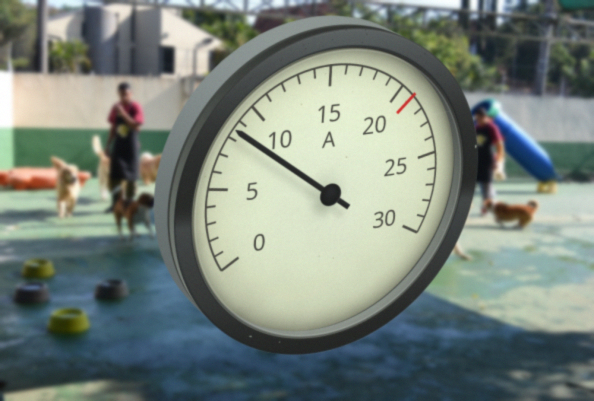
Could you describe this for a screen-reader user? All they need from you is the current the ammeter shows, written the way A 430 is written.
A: A 8.5
